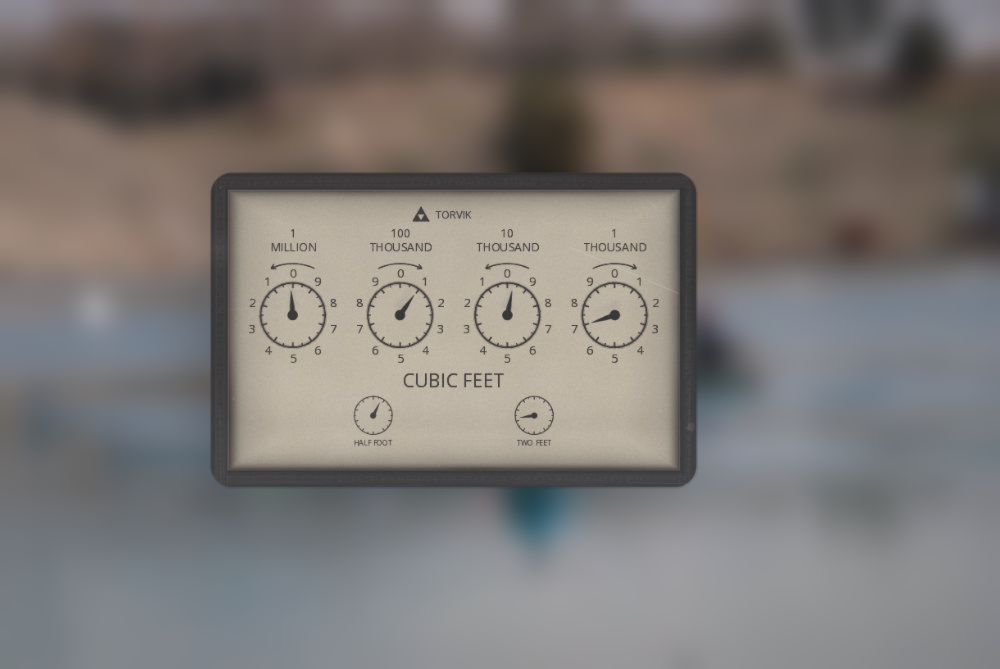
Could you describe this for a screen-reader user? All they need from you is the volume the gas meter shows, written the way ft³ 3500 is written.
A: ft³ 9700
